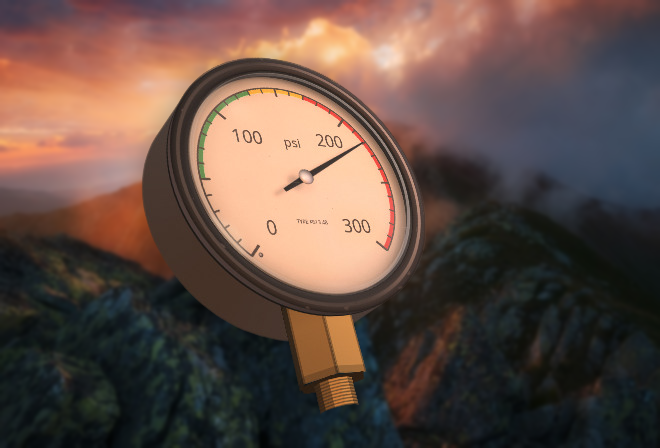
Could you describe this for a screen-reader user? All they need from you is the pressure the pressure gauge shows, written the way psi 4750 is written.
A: psi 220
